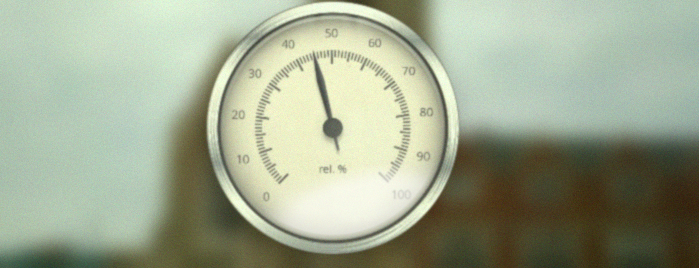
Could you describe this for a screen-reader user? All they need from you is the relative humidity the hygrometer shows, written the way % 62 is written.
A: % 45
